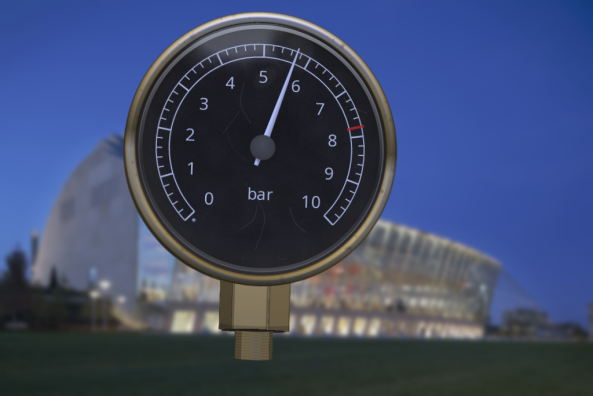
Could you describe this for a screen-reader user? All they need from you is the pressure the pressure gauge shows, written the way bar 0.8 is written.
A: bar 5.7
